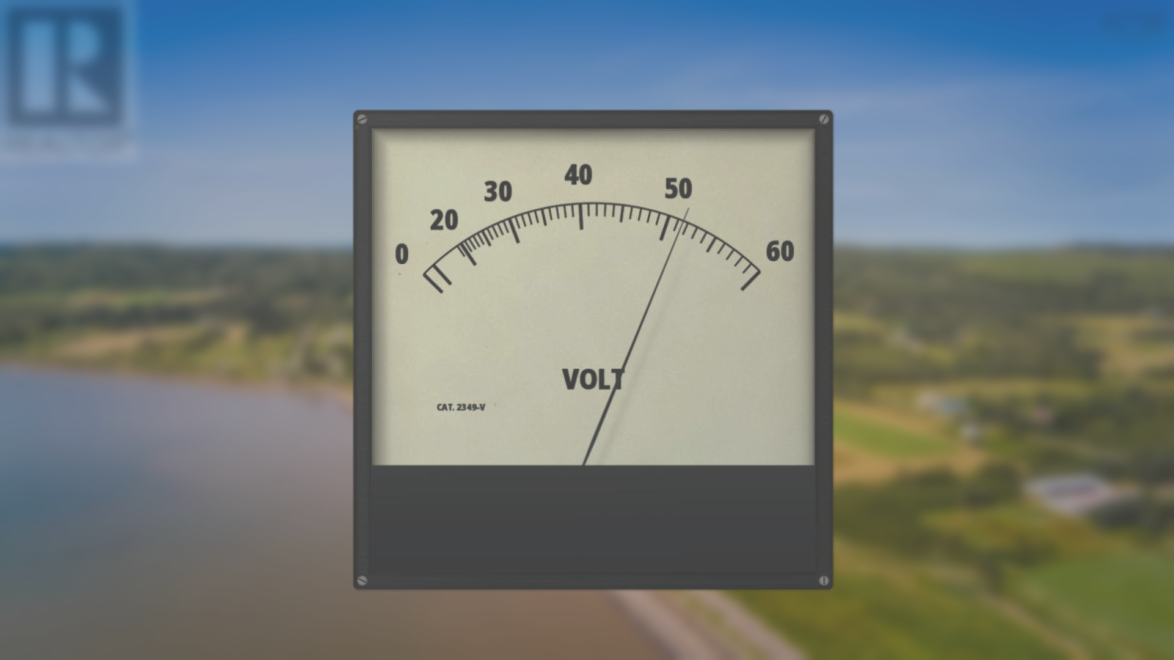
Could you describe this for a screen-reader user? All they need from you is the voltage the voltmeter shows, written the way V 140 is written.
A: V 51.5
